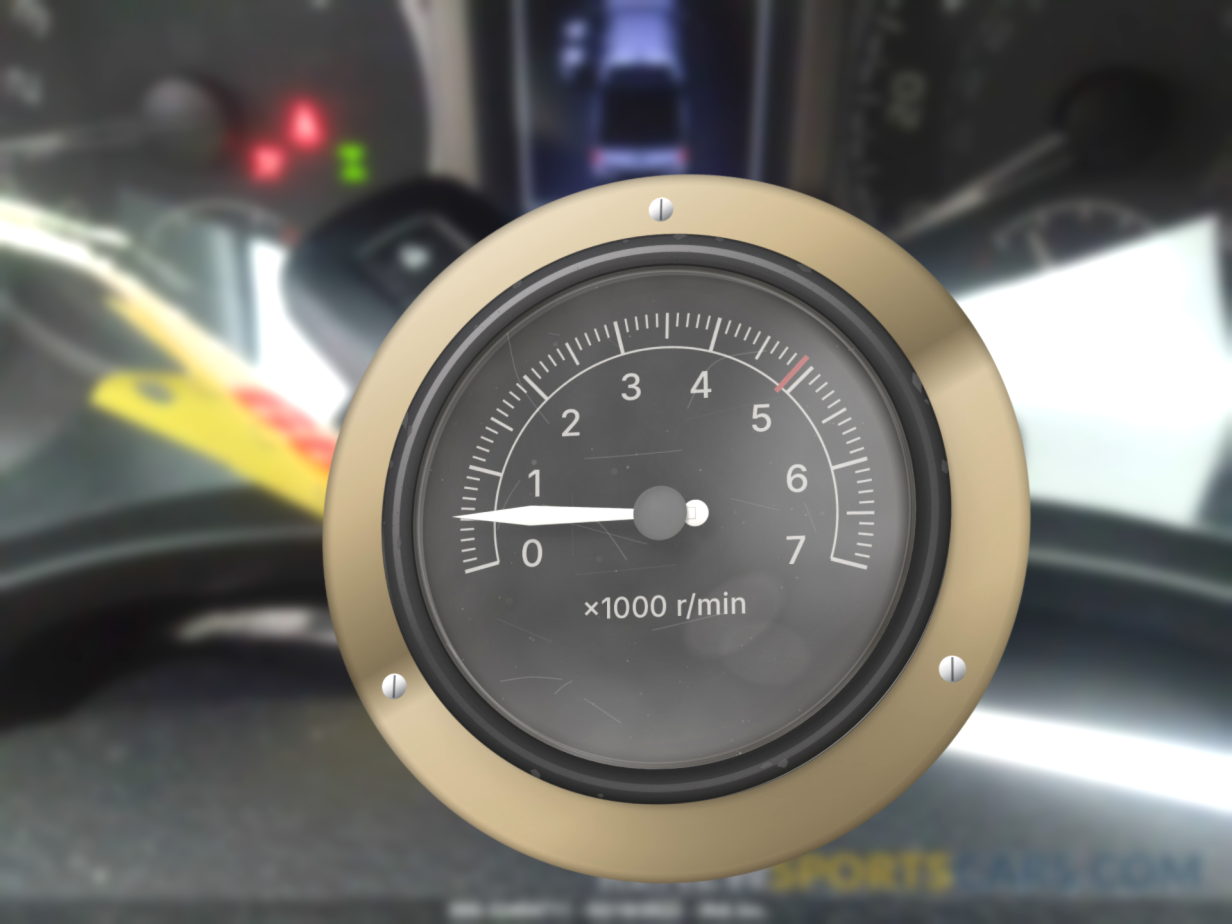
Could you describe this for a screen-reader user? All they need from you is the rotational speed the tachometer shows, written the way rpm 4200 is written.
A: rpm 500
